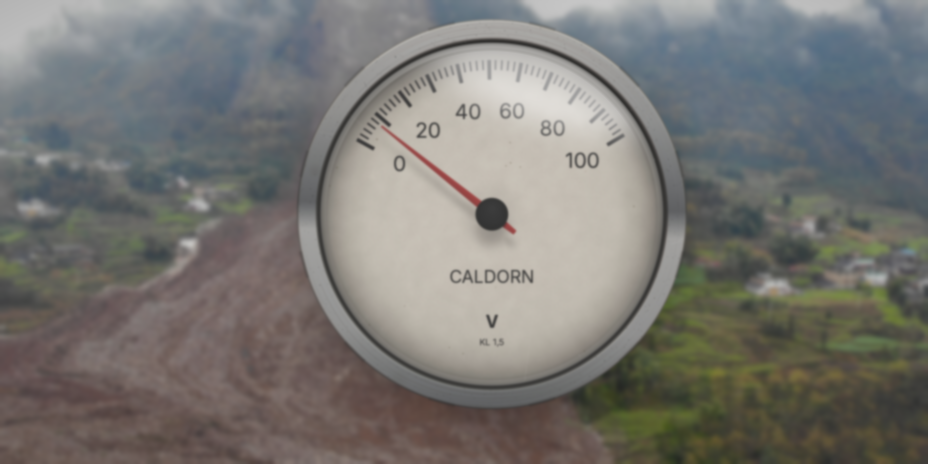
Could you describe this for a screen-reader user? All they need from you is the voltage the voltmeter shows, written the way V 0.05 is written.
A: V 8
